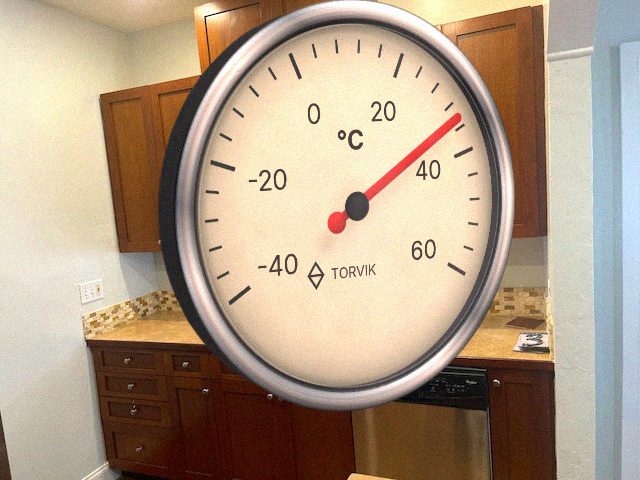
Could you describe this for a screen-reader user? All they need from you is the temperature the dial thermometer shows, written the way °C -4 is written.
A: °C 34
